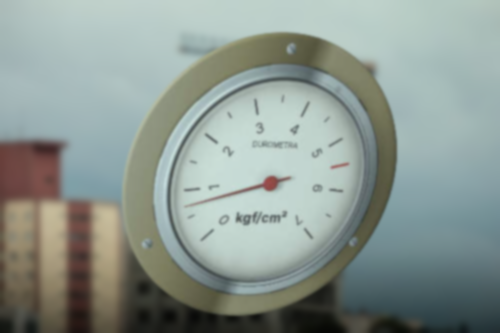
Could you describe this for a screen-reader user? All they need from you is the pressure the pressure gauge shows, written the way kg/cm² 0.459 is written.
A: kg/cm² 0.75
